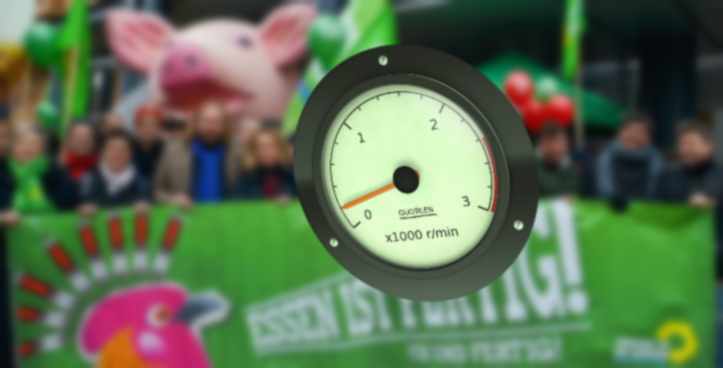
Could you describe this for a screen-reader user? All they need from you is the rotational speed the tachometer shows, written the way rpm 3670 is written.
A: rpm 200
